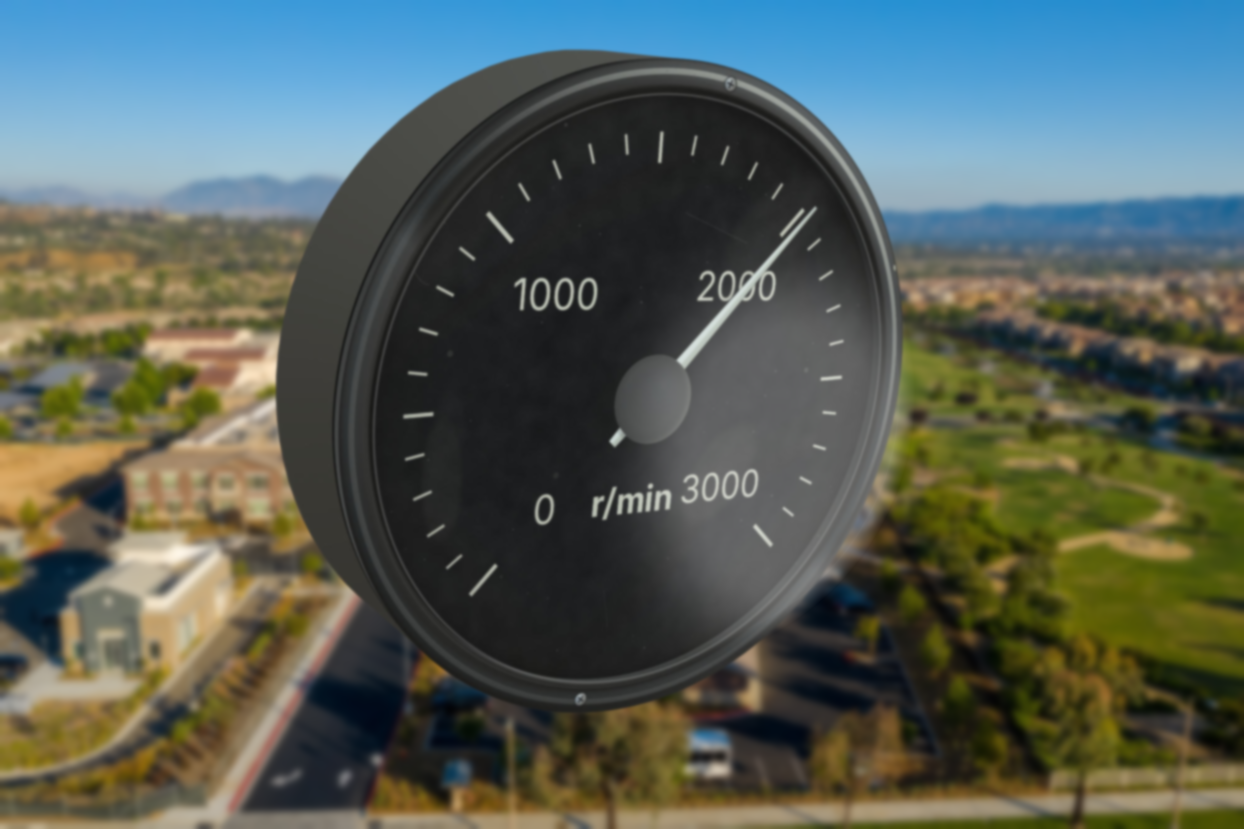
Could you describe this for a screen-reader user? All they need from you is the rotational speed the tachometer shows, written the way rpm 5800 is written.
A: rpm 2000
